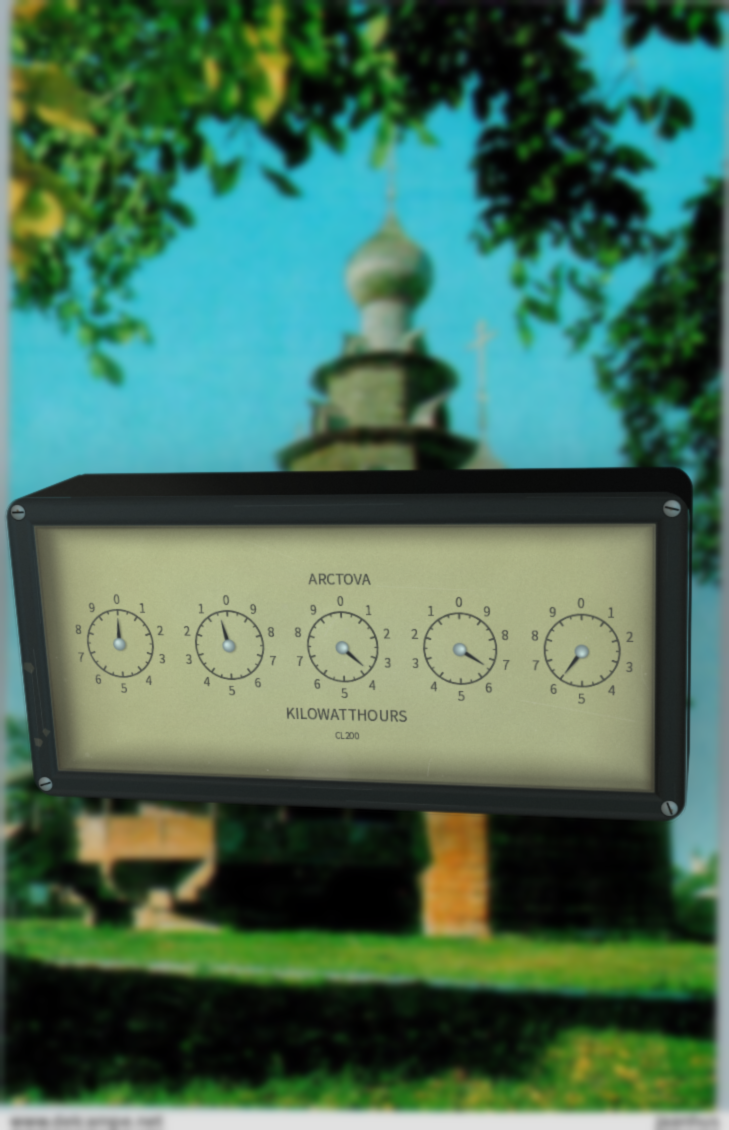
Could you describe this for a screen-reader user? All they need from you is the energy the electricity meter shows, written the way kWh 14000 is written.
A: kWh 366
